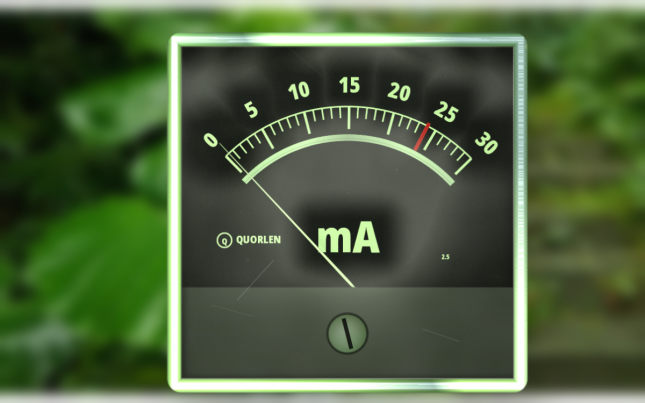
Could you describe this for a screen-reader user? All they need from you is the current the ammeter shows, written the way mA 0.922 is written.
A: mA 0.5
